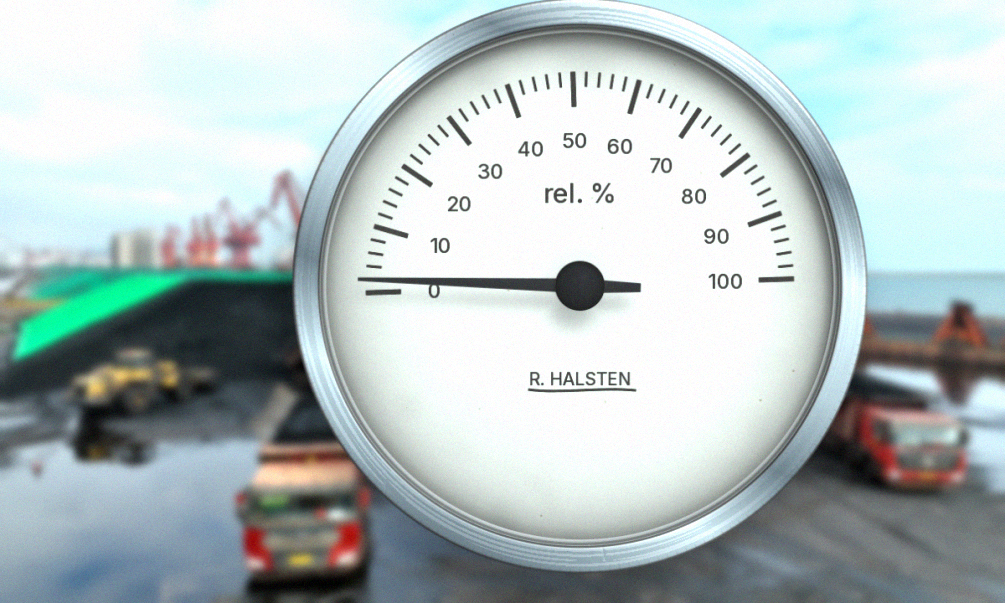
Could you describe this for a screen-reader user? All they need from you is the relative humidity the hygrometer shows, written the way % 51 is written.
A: % 2
